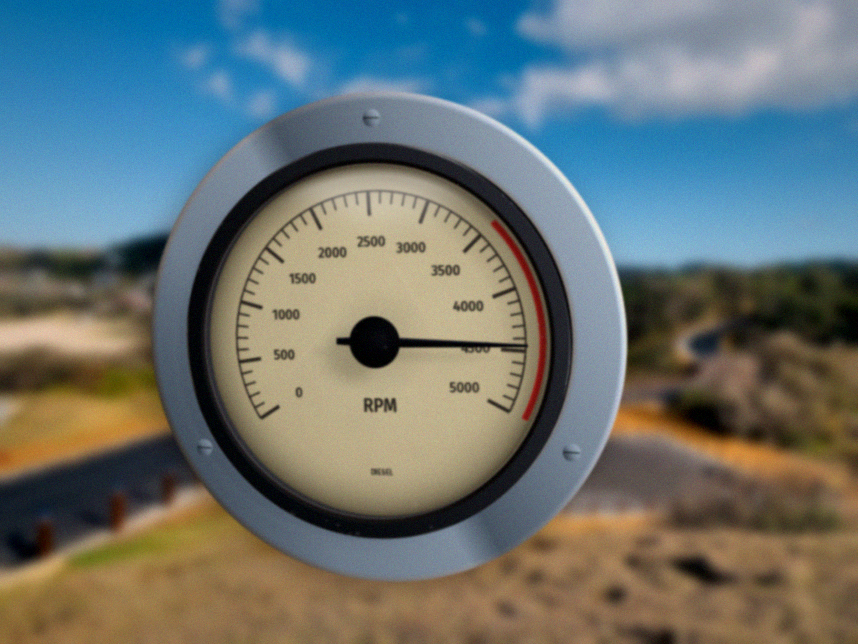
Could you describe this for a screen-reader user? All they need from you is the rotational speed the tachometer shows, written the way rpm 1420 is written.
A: rpm 4450
